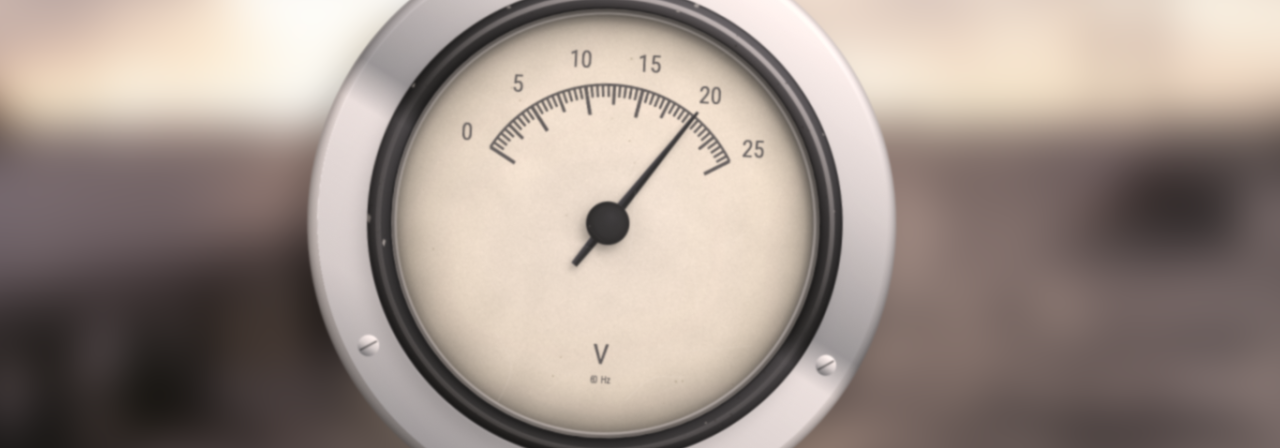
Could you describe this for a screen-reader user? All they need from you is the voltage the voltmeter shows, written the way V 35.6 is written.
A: V 20
